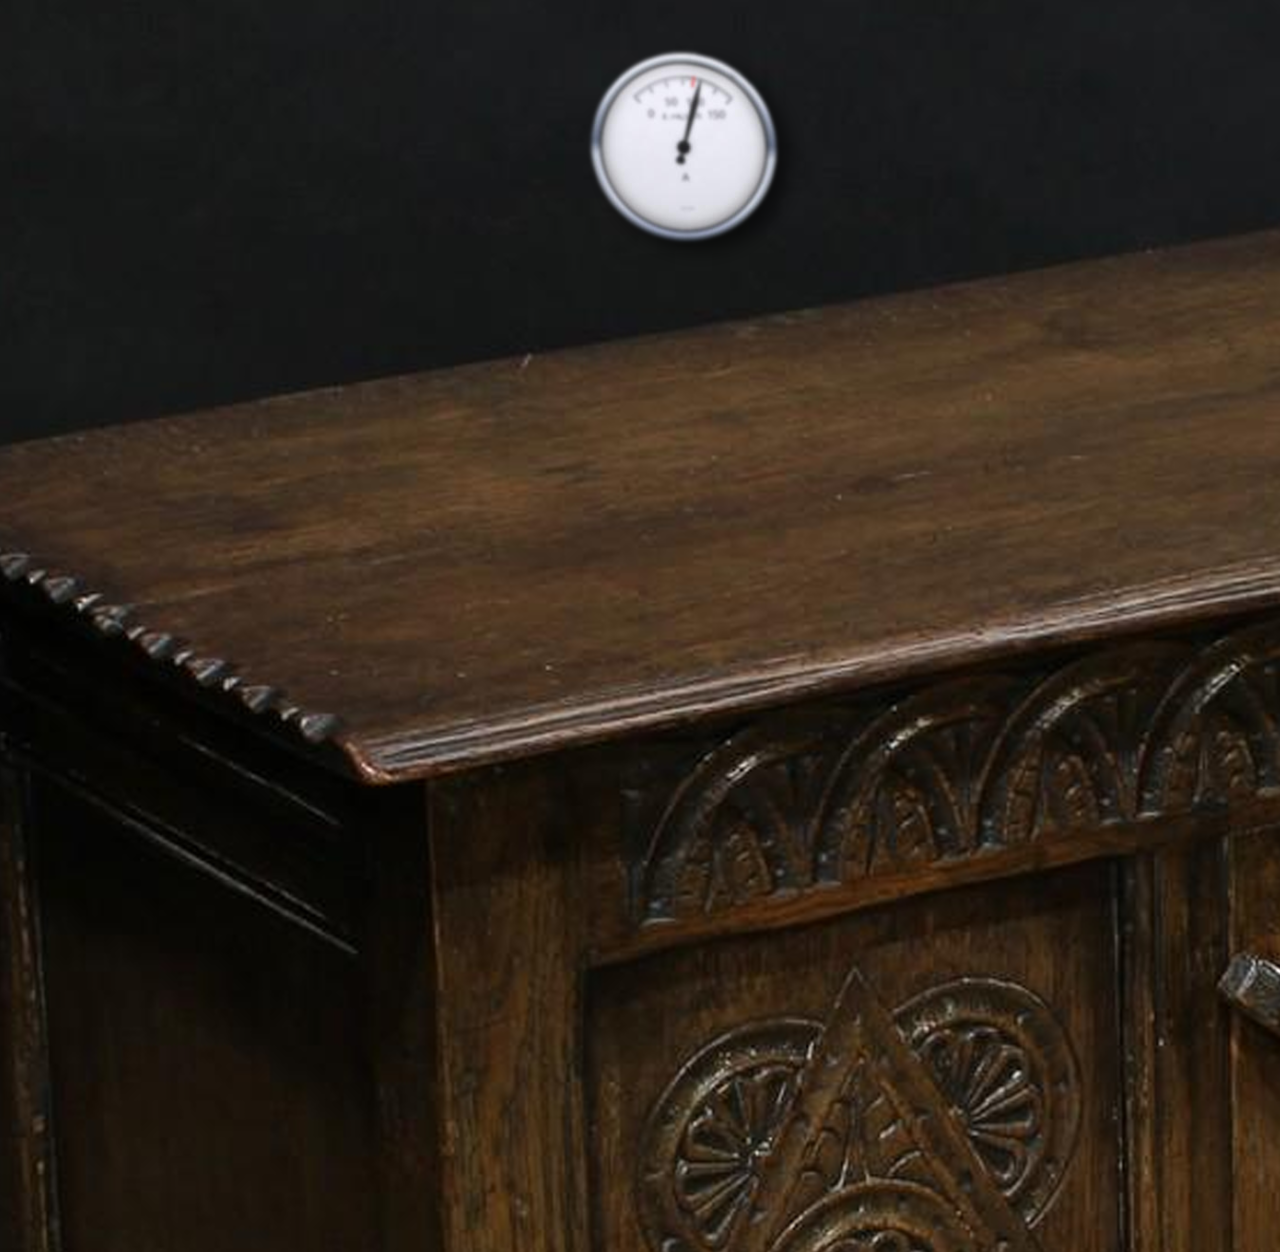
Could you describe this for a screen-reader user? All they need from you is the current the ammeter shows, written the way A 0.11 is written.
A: A 100
